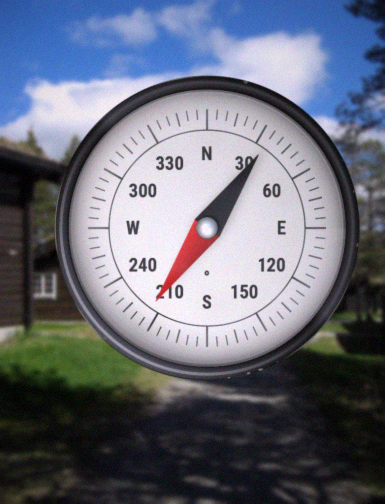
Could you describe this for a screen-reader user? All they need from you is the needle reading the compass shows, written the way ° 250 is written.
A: ° 215
